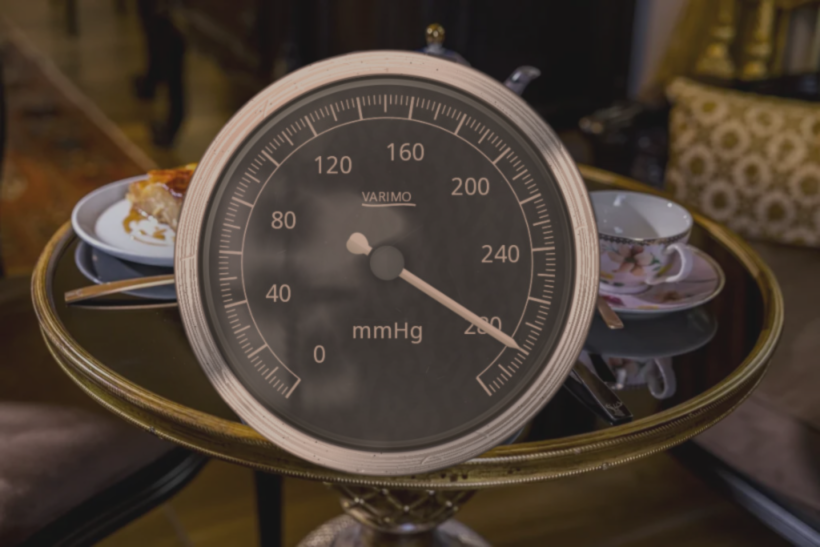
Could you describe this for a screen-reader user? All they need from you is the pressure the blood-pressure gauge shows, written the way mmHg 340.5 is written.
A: mmHg 280
